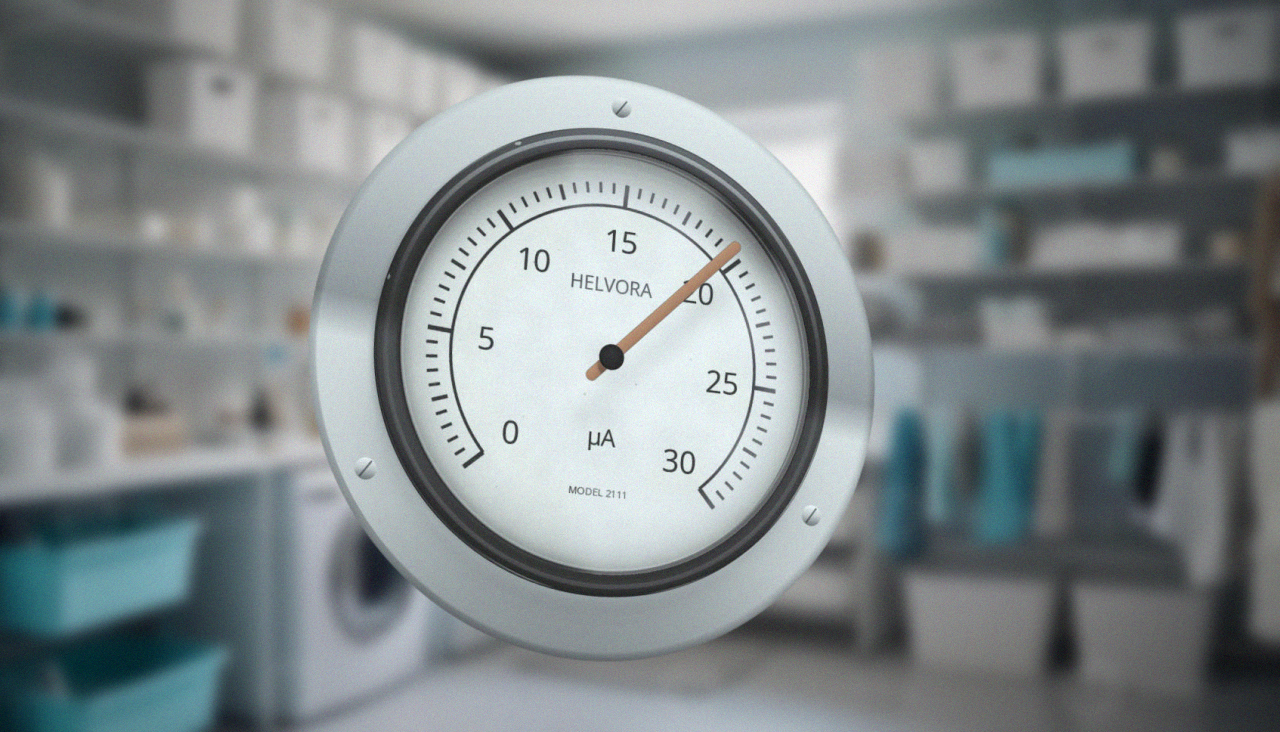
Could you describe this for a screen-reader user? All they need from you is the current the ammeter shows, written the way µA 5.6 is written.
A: µA 19.5
